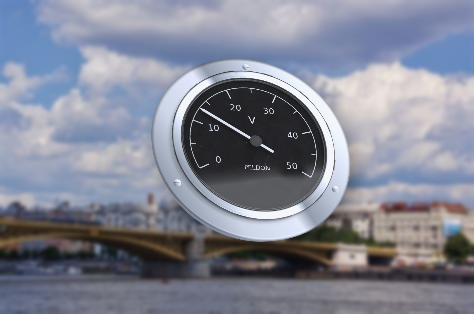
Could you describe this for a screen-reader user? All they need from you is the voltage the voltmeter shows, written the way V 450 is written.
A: V 12.5
